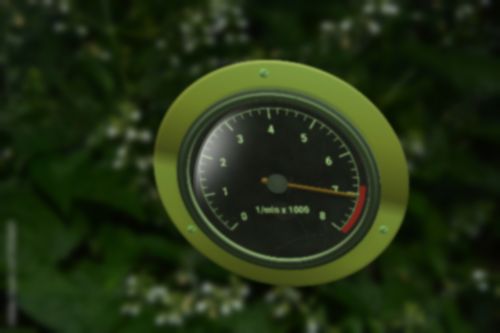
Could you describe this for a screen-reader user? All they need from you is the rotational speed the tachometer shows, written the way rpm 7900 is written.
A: rpm 7000
